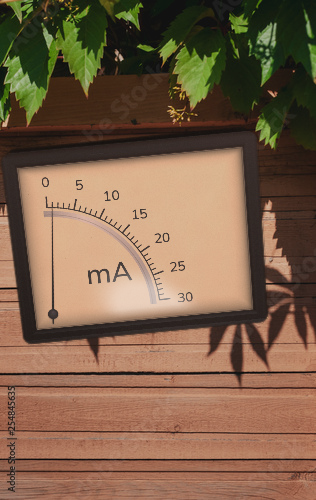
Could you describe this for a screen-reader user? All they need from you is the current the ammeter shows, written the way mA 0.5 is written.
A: mA 1
